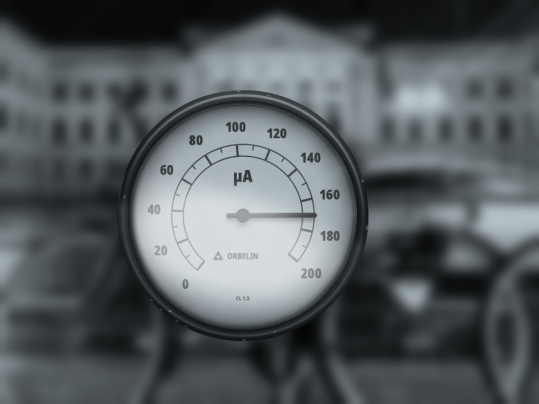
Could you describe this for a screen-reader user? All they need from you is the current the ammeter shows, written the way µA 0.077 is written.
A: µA 170
